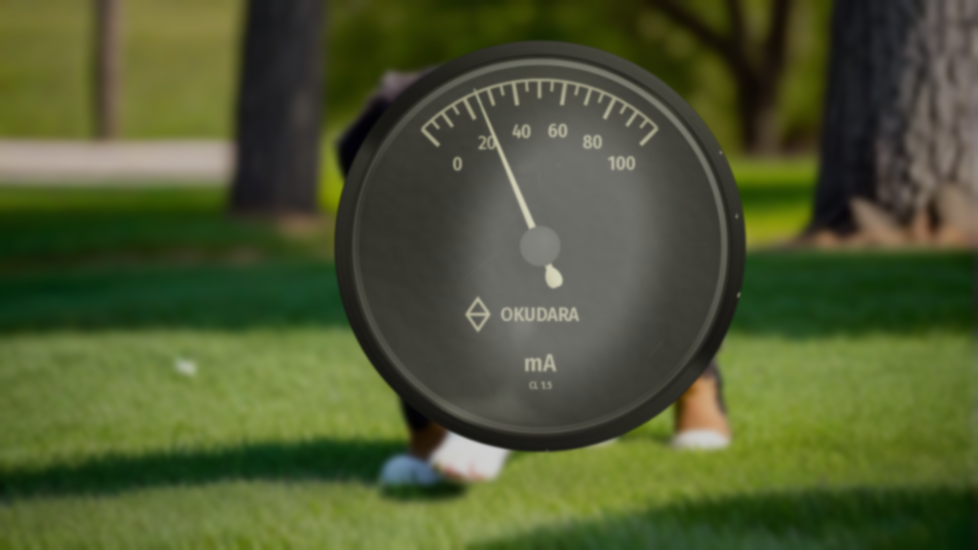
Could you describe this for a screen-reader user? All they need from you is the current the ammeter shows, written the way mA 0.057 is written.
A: mA 25
